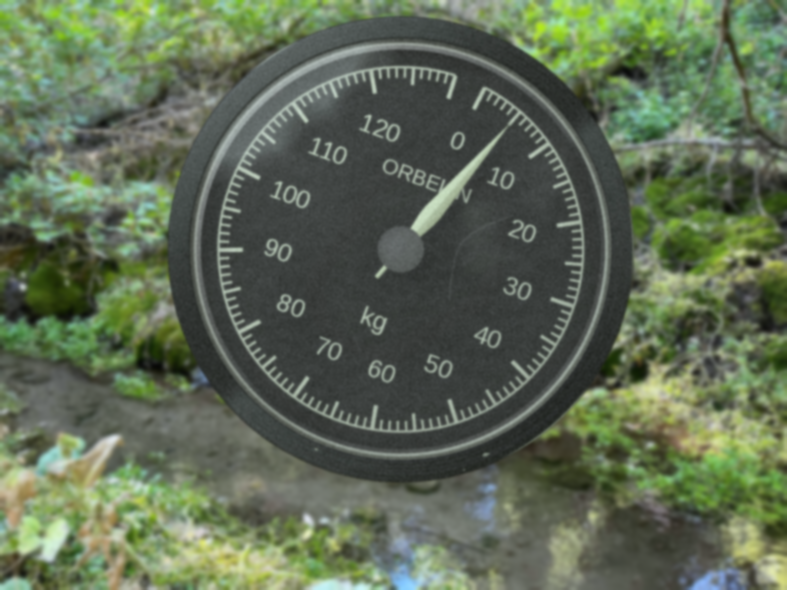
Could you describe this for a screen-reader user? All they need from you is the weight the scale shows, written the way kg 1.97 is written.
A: kg 5
